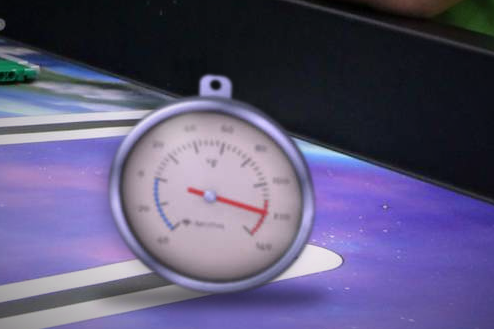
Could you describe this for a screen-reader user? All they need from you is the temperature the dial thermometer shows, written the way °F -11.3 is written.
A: °F 120
